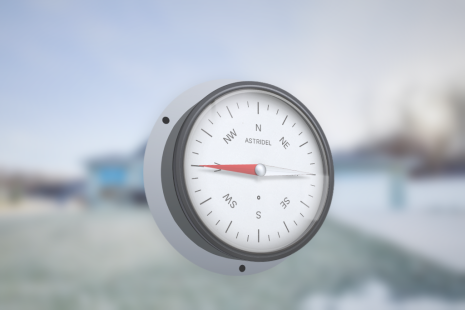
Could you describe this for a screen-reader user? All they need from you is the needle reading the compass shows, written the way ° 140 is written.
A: ° 270
